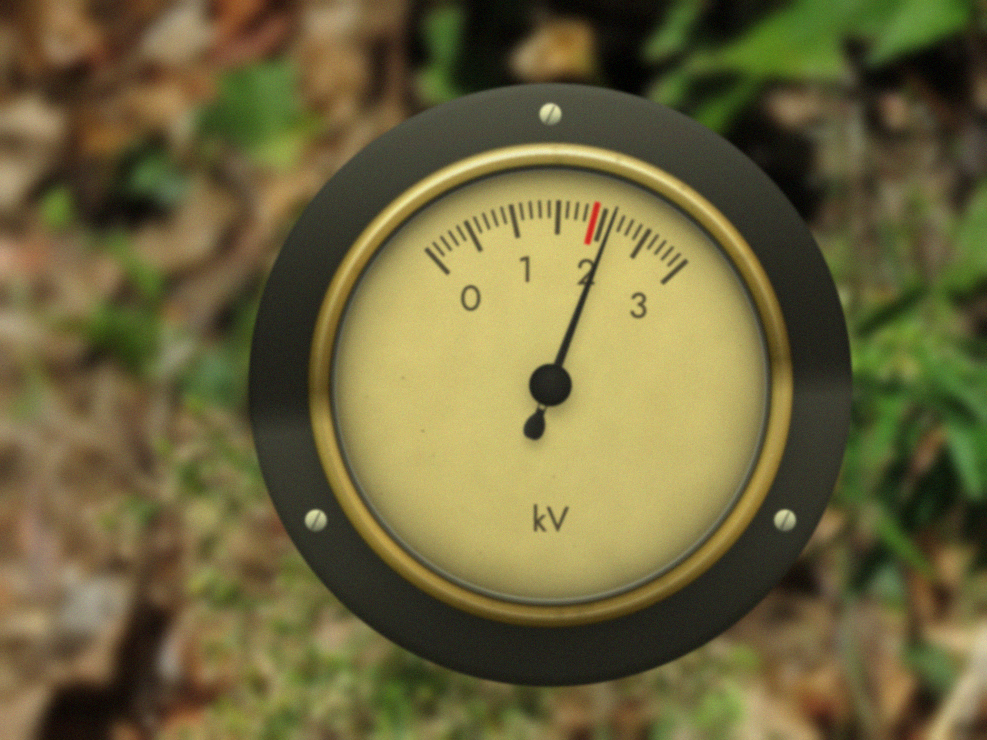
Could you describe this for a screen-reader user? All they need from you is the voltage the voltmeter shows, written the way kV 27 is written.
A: kV 2.1
